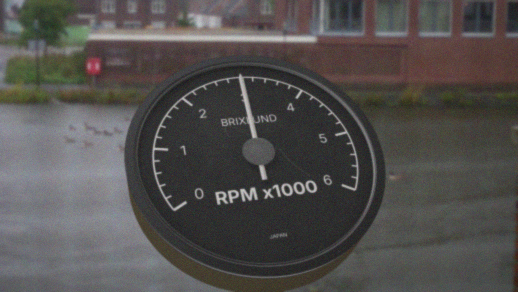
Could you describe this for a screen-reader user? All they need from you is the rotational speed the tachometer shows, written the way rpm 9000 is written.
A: rpm 3000
